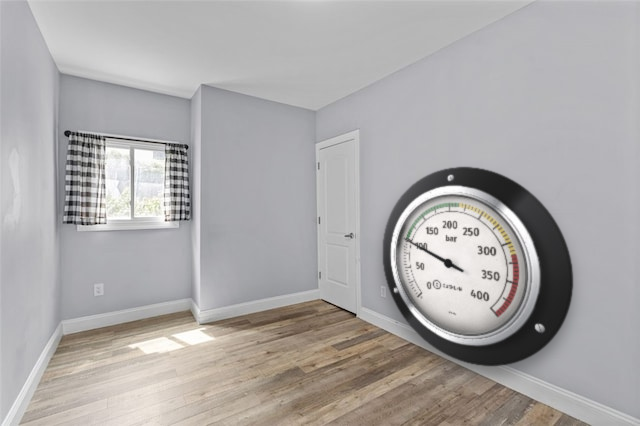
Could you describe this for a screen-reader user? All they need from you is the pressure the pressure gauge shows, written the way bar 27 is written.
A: bar 100
